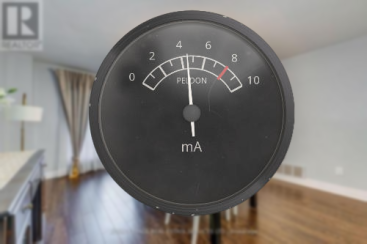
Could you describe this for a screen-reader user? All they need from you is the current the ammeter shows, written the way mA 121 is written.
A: mA 4.5
